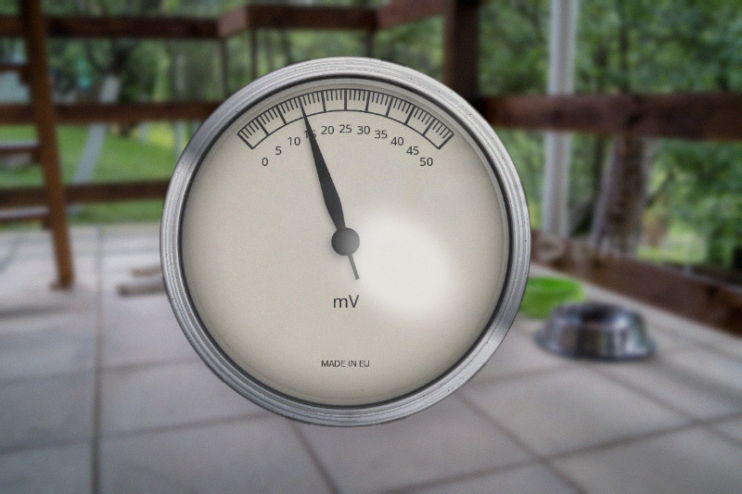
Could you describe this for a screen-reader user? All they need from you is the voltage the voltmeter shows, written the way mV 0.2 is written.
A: mV 15
